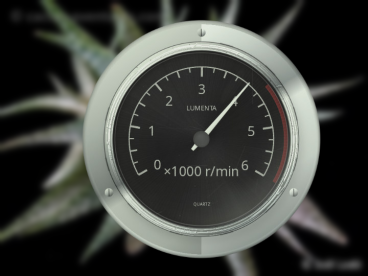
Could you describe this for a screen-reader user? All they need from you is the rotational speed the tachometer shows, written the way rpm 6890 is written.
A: rpm 4000
